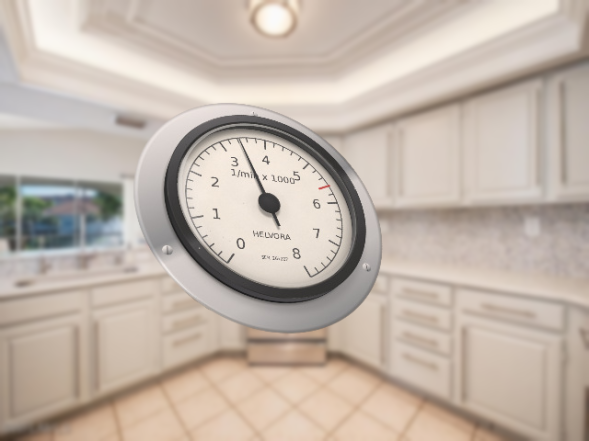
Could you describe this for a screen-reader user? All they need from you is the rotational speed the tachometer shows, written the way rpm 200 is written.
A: rpm 3400
